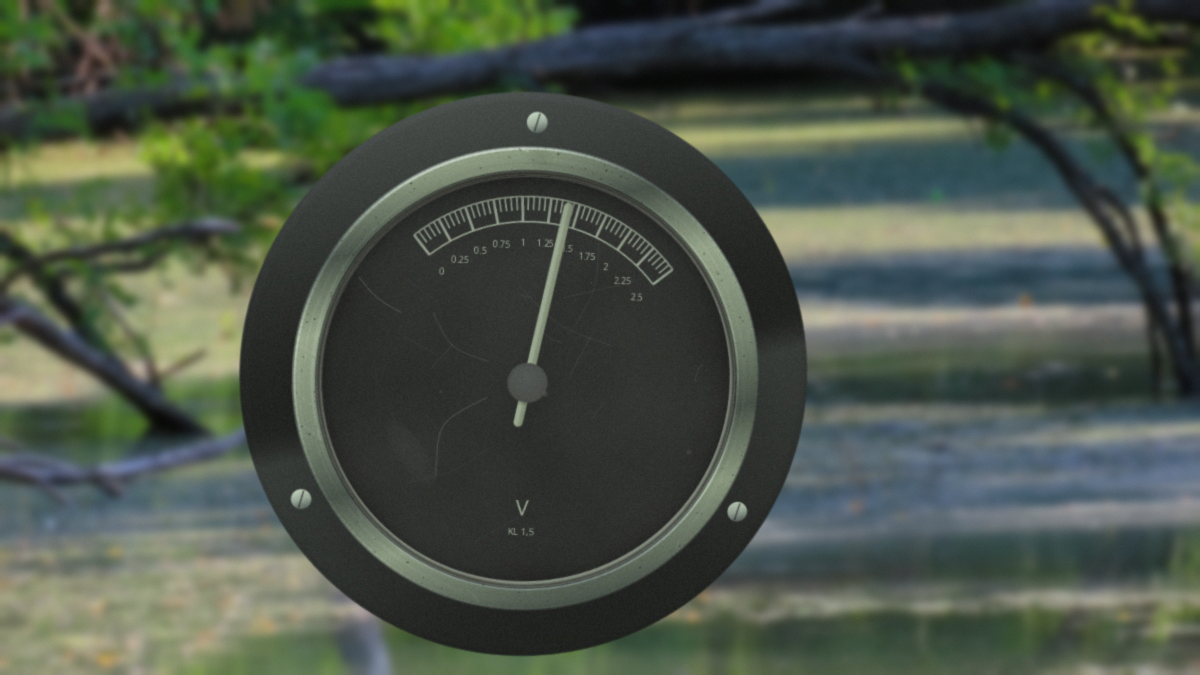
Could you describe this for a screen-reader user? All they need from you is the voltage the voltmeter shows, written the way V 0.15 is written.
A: V 1.4
